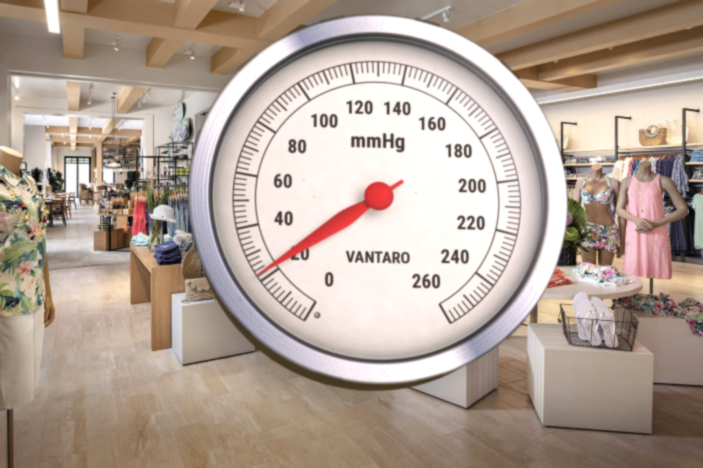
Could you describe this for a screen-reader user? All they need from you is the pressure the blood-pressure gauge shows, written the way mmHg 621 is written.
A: mmHg 22
